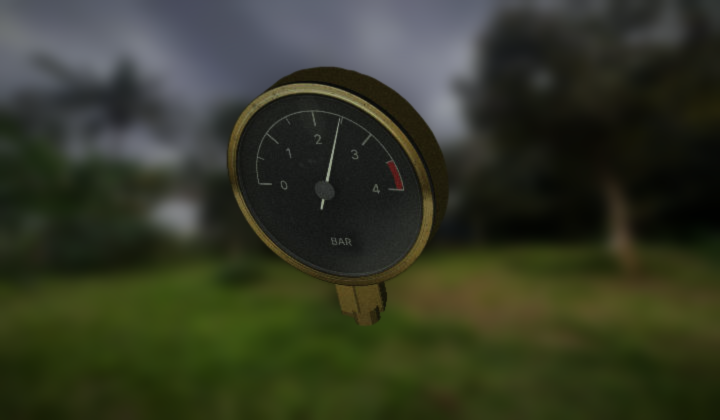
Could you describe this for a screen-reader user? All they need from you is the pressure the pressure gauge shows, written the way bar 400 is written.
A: bar 2.5
